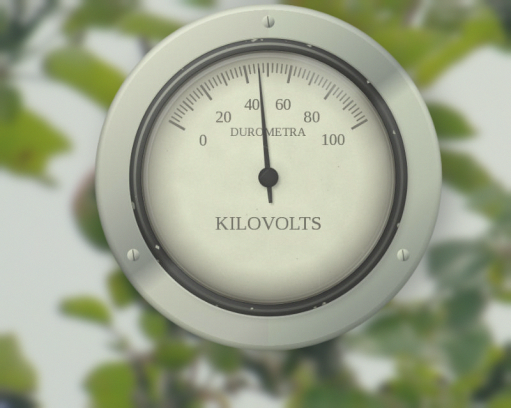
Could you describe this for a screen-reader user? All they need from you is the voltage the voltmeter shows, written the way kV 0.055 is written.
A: kV 46
